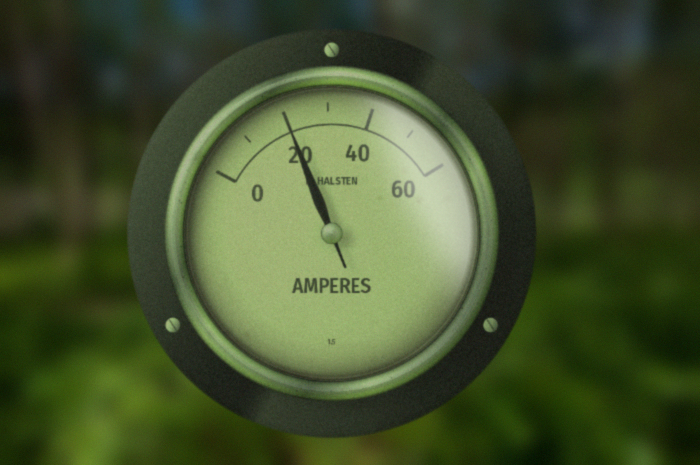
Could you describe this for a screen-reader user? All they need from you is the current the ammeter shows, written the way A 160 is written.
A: A 20
